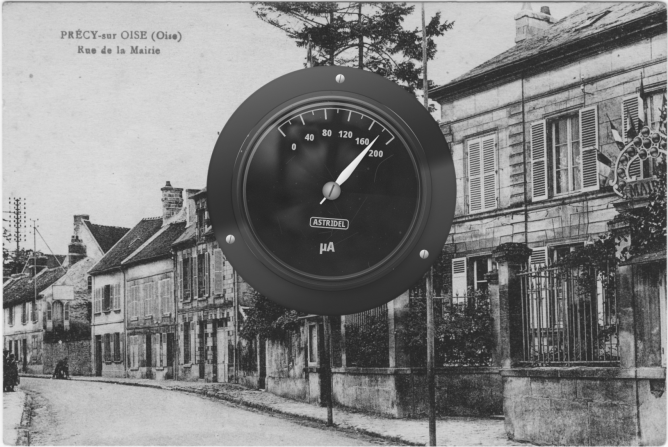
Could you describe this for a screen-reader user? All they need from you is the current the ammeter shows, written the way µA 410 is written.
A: µA 180
